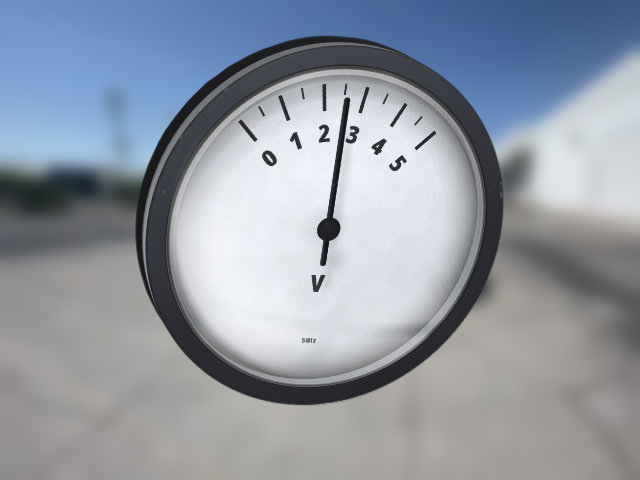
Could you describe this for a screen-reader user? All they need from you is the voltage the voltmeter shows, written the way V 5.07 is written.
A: V 2.5
